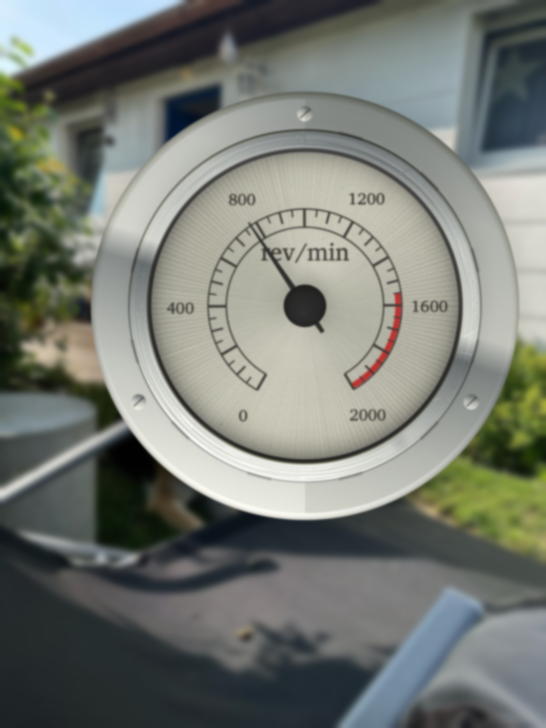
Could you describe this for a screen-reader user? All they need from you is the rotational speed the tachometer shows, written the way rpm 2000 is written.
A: rpm 775
